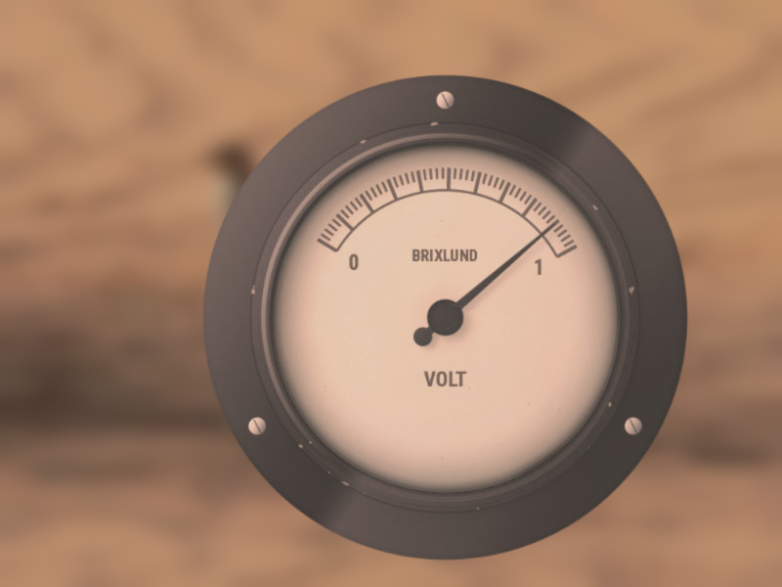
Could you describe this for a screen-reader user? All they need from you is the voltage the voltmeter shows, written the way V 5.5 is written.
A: V 0.9
